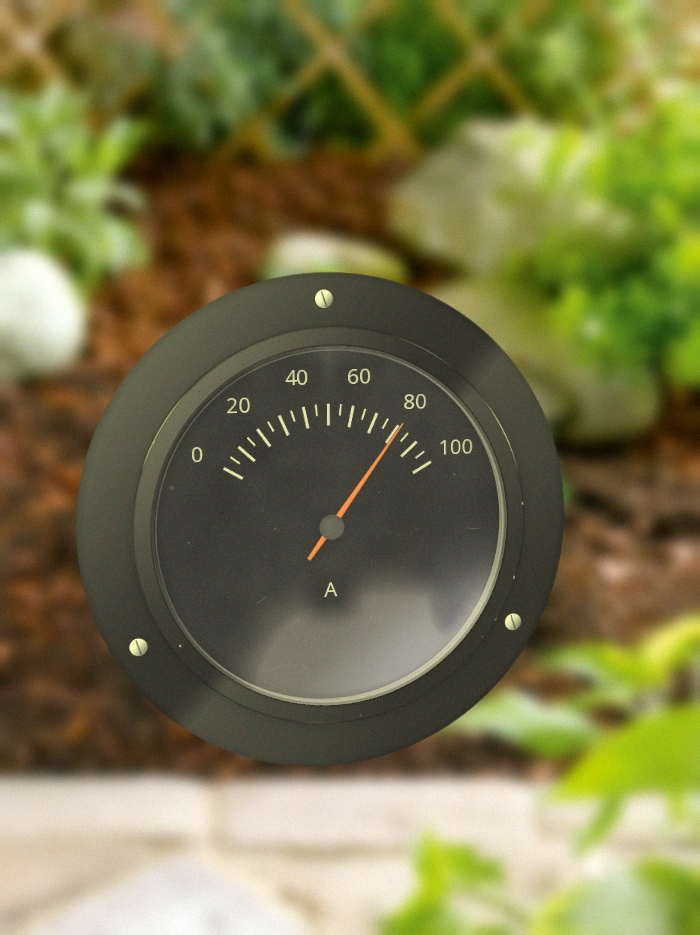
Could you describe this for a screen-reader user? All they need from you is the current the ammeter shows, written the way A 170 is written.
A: A 80
